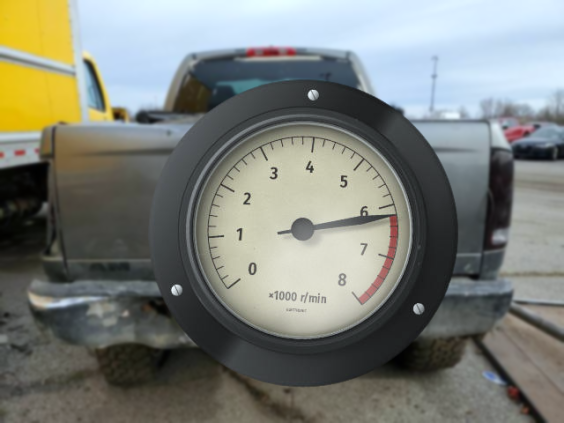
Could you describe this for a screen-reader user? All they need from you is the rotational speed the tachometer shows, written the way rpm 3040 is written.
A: rpm 6200
